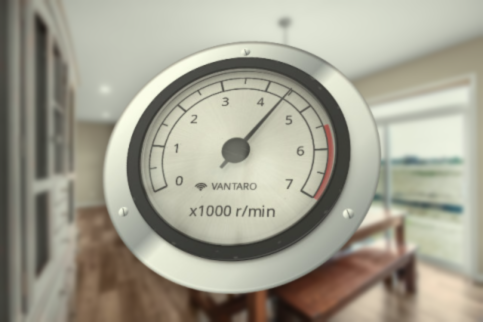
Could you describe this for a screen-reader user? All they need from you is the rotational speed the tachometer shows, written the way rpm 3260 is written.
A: rpm 4500
